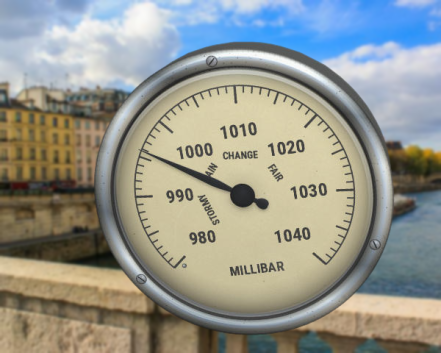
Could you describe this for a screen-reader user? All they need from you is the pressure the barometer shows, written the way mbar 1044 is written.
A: mbar 996
